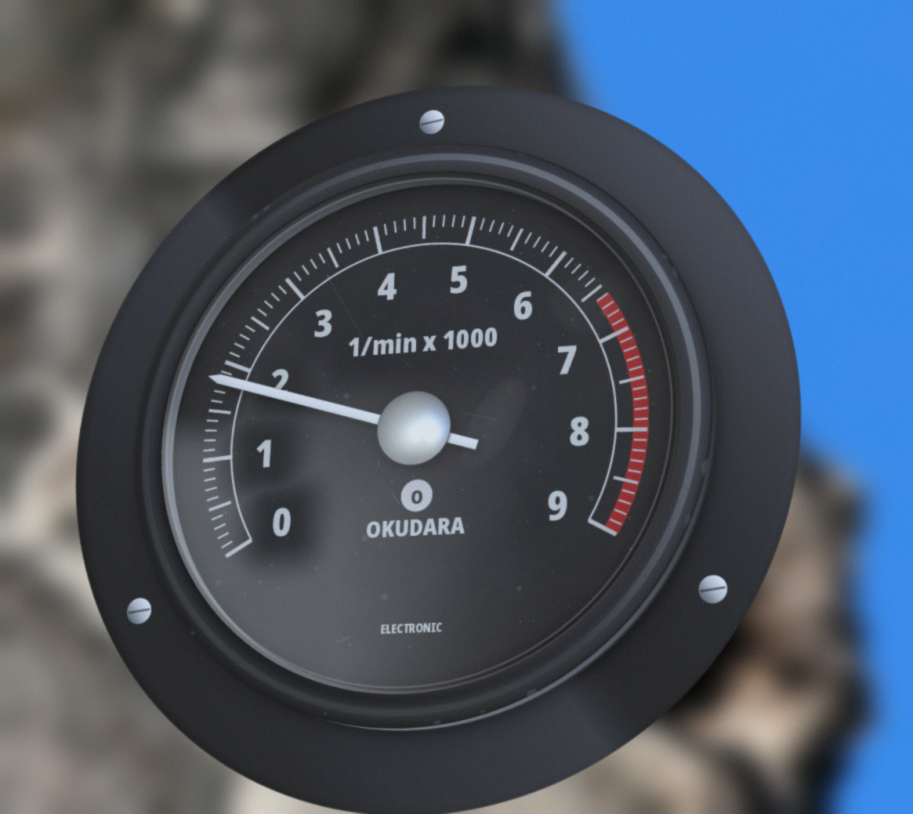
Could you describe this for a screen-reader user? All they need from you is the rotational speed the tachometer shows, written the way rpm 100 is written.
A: rpm 1800
